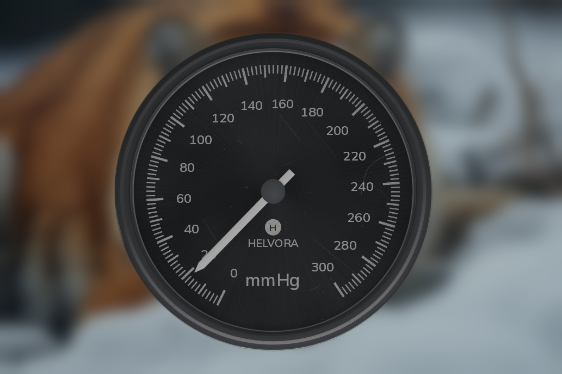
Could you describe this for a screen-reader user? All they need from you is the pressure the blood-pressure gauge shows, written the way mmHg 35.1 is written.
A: mmHg 18
